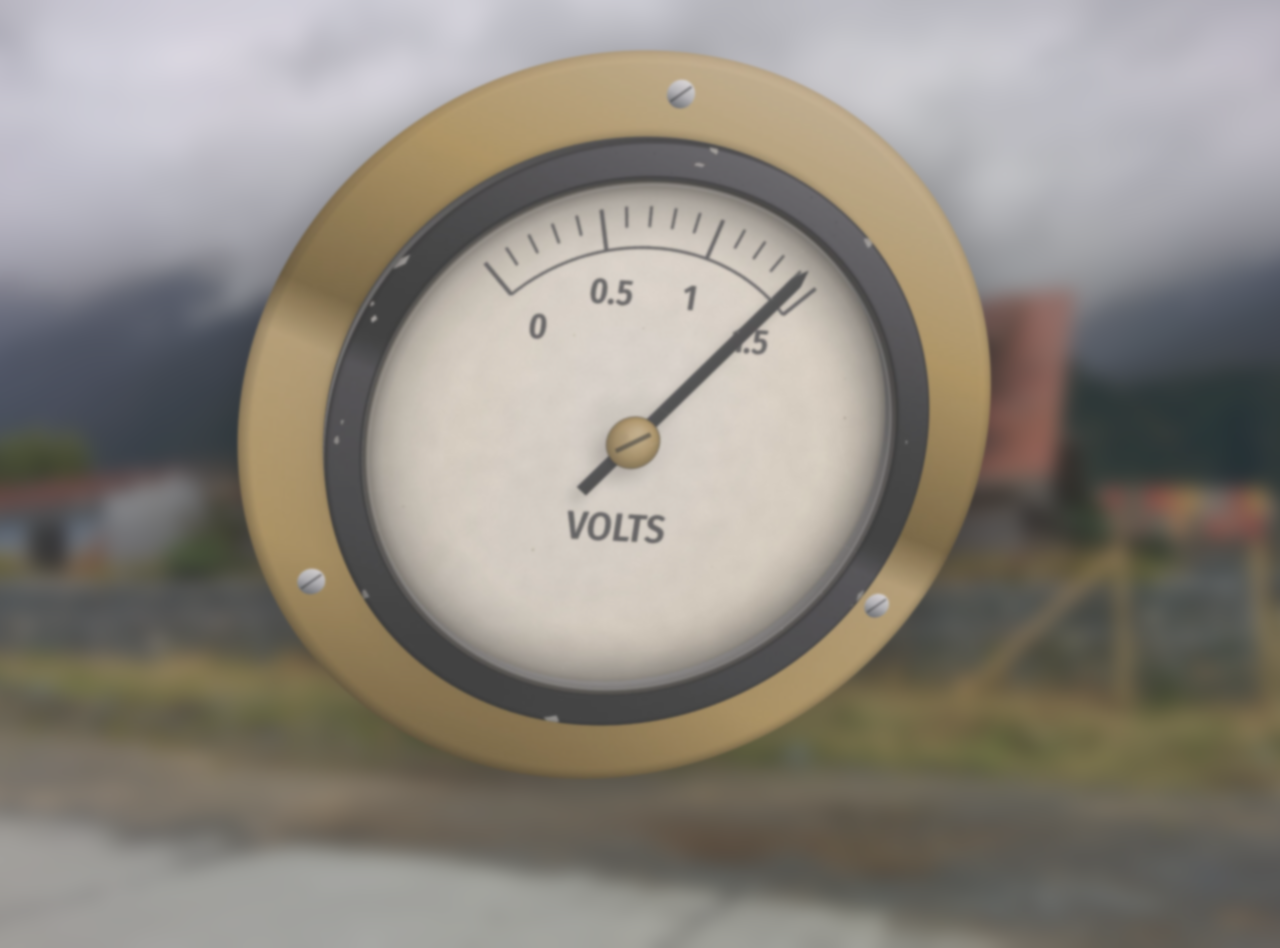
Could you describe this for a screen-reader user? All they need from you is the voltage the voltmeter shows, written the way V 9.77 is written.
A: V 1.4
